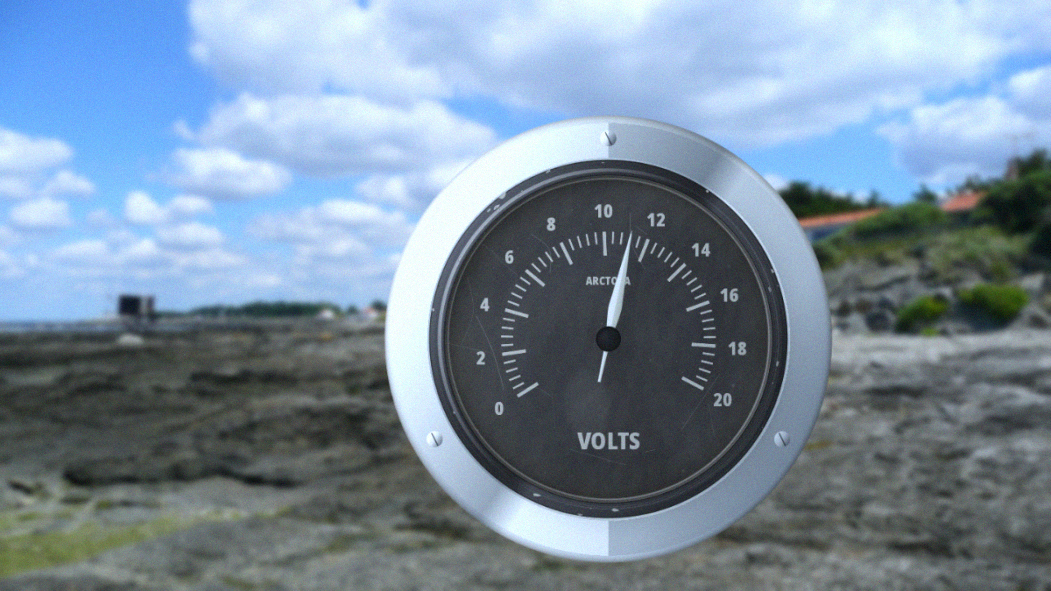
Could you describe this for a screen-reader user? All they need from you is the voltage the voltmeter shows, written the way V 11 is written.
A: V 11.2
